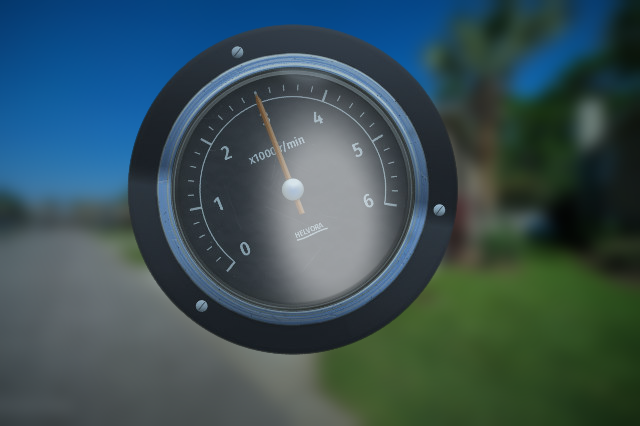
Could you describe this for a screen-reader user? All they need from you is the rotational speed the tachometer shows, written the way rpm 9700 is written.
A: rpm 3000
